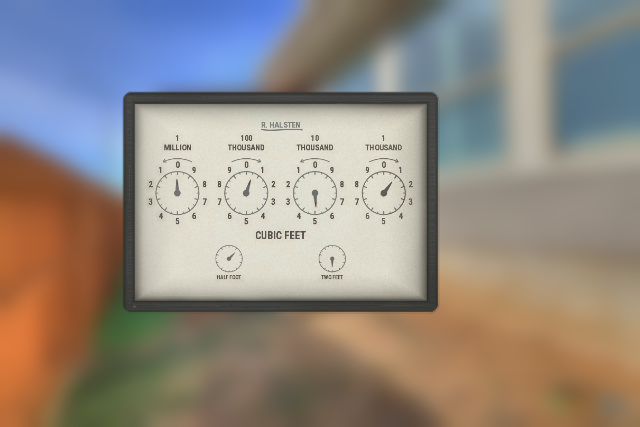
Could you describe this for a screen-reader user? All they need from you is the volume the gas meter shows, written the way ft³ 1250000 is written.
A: ft³ 5100
